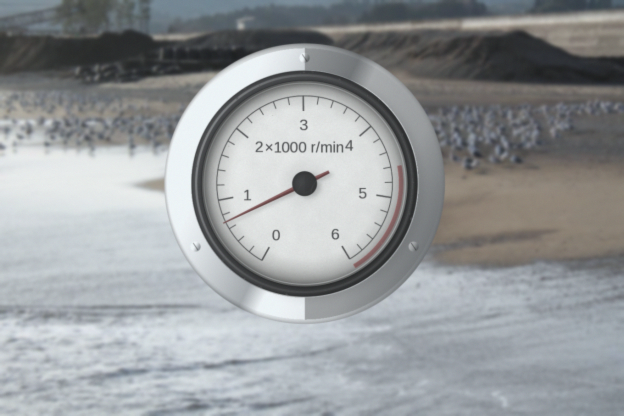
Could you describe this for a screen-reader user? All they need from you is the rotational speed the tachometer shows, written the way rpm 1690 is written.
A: rpm 700
